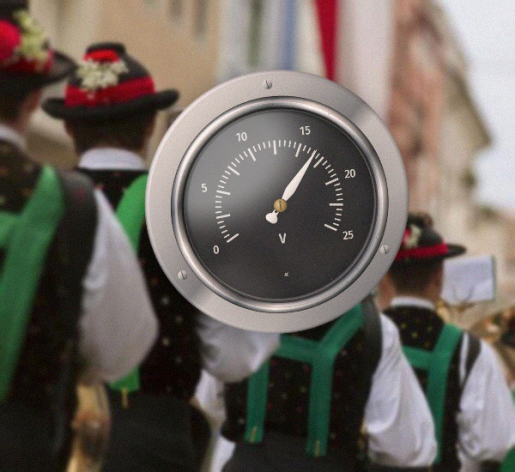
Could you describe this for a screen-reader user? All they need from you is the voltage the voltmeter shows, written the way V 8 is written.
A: V 16.5
